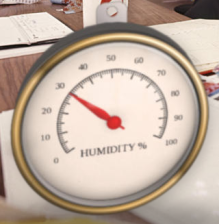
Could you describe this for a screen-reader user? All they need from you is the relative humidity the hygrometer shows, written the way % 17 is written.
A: % 30
